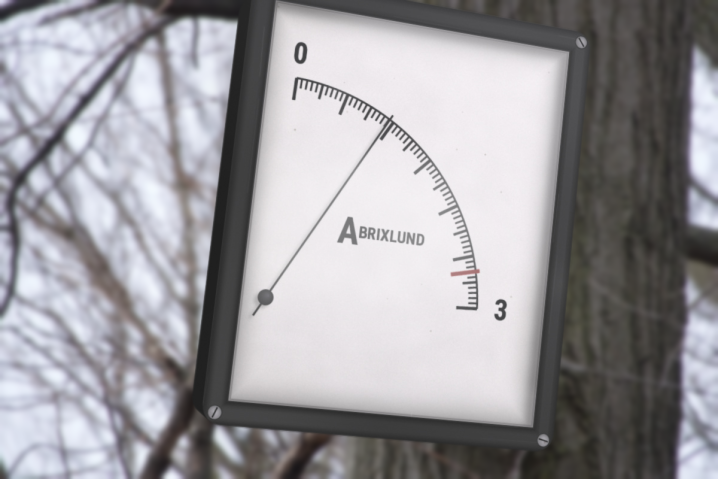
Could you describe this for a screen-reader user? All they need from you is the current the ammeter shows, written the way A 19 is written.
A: A 0.95
